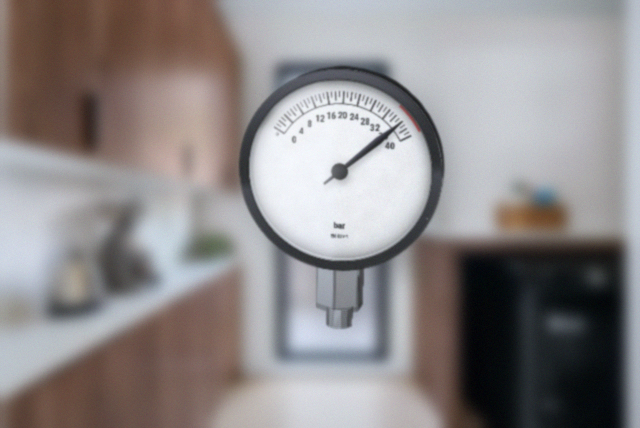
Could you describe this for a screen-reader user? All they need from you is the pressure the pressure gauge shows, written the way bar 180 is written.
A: bar 36
